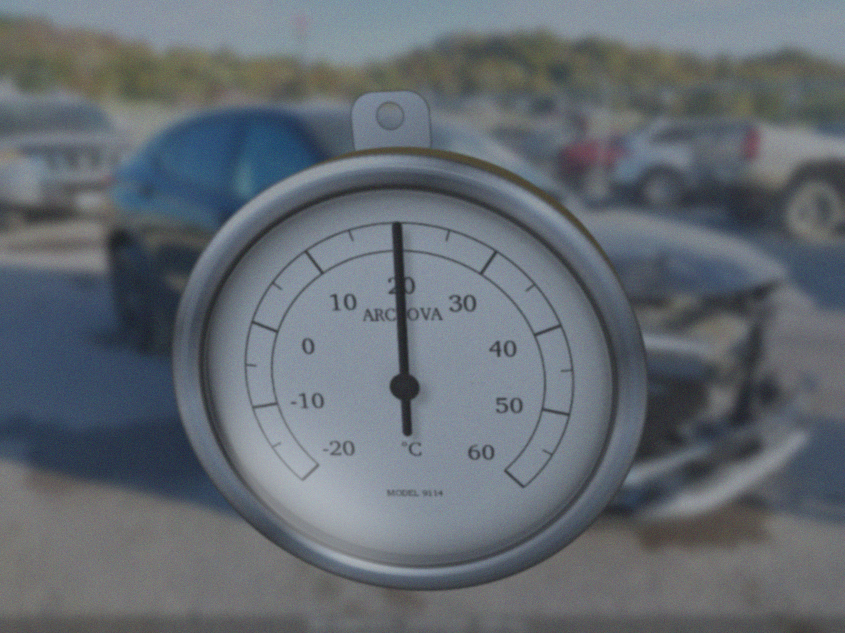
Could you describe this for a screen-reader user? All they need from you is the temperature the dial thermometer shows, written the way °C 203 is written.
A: °C 20
